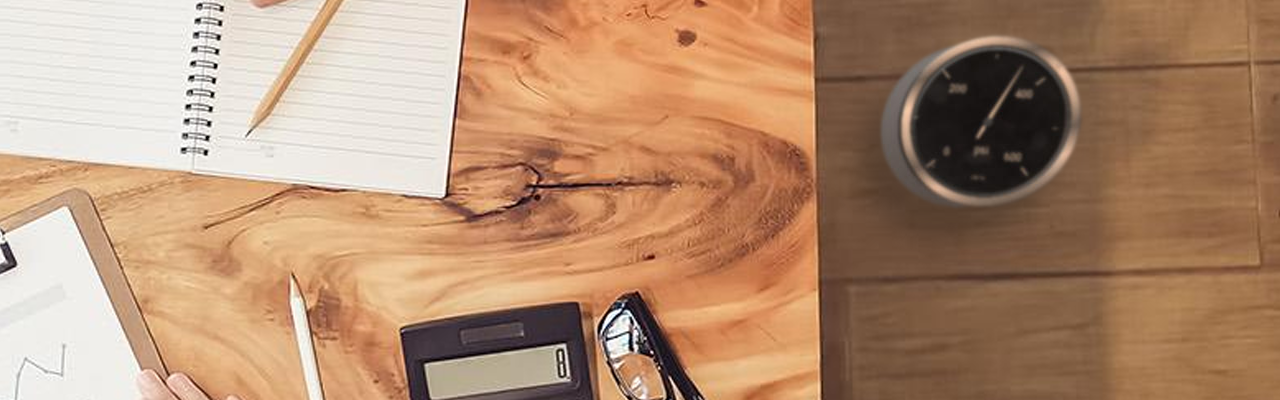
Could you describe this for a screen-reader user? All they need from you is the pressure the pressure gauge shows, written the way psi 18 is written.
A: psi 350
